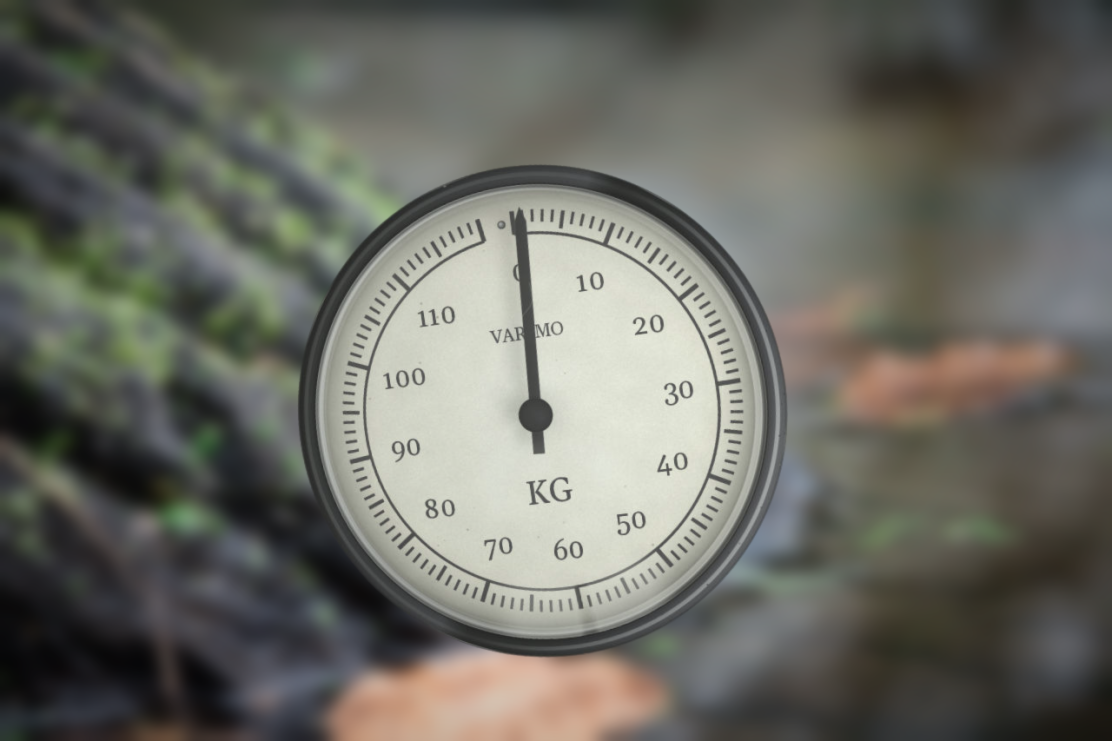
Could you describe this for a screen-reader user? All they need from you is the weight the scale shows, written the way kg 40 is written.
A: kg 1
